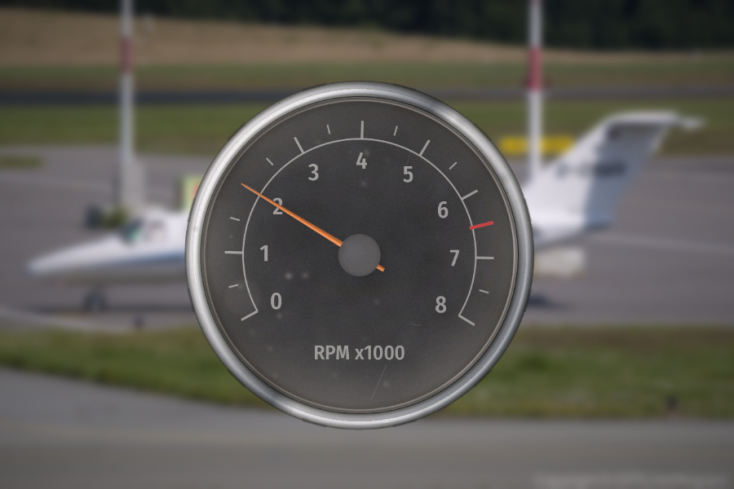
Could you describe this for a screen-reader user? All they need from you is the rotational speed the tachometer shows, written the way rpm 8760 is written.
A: rpm 2000
